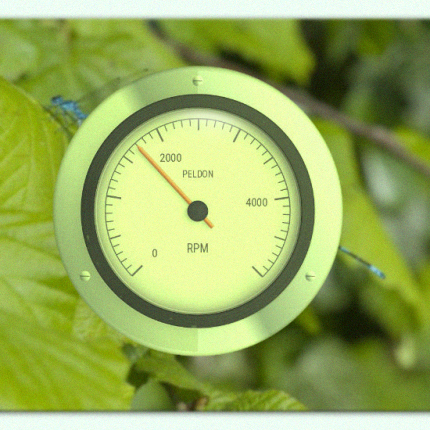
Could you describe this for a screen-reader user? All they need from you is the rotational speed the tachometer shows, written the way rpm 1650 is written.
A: rpm 1700
